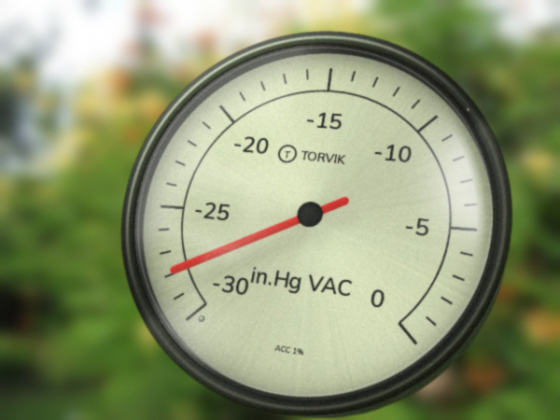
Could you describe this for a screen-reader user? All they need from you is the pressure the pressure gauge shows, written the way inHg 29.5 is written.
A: inHg -28
